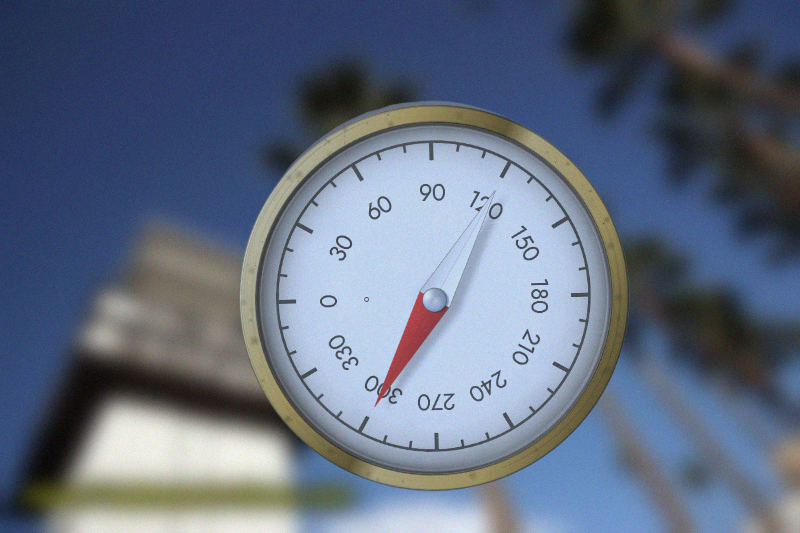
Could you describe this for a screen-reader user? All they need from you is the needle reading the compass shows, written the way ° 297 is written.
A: ° 300
